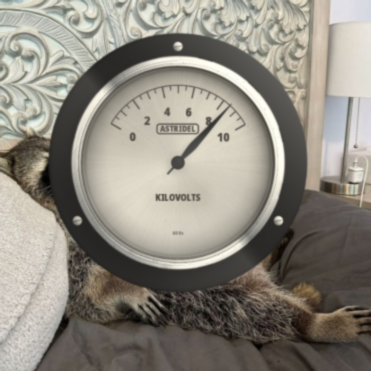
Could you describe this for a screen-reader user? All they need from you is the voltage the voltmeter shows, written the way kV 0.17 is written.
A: kV 8.5
